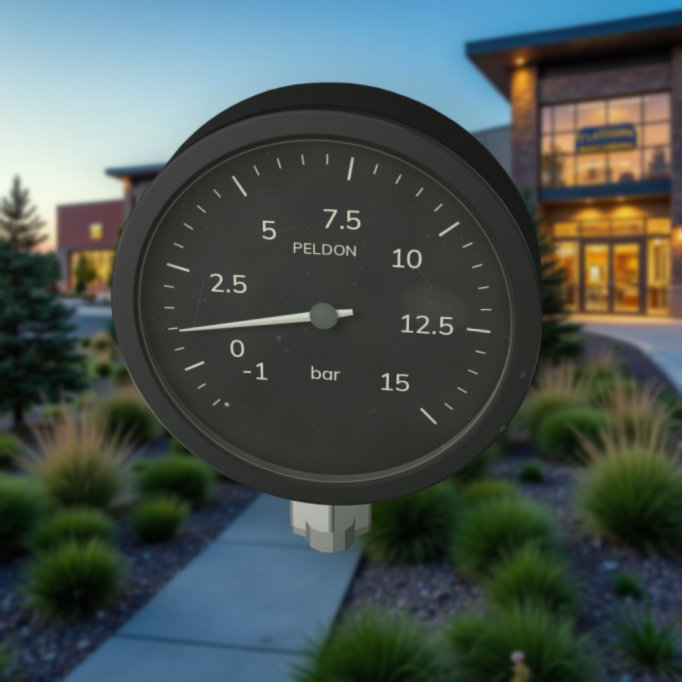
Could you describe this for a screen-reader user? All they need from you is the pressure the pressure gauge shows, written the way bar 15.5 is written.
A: bar 1
